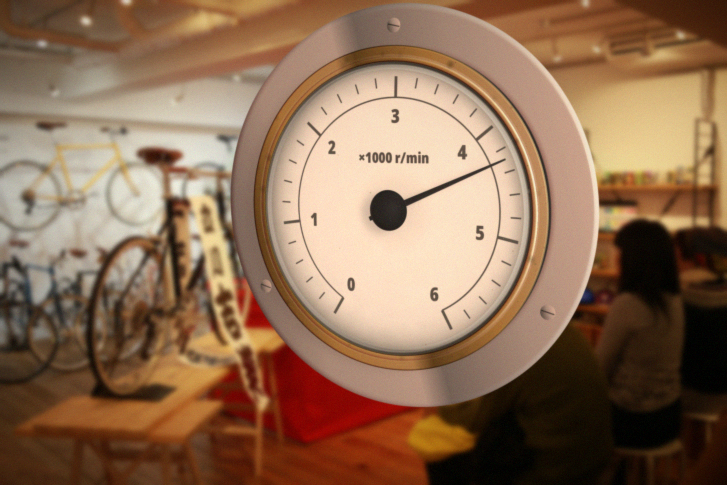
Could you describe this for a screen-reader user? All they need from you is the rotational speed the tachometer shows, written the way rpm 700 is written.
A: rpm 4300
